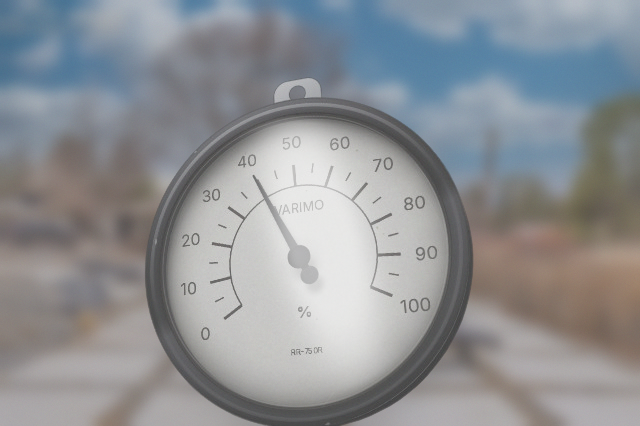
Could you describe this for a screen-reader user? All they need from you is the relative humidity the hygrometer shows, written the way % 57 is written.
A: % 40
